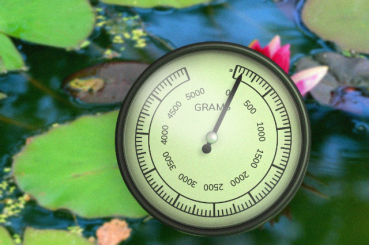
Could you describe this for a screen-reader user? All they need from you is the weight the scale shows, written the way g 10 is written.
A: g 100
